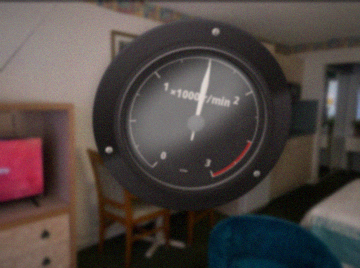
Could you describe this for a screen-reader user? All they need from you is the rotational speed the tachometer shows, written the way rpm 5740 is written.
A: rpm 1500
